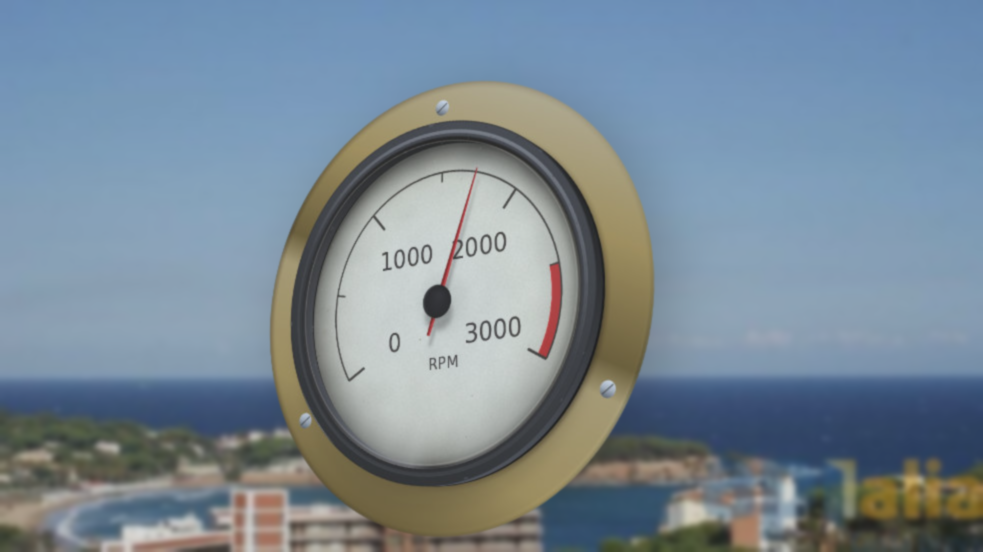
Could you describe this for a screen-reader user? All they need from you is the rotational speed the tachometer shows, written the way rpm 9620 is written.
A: rpm 1750
